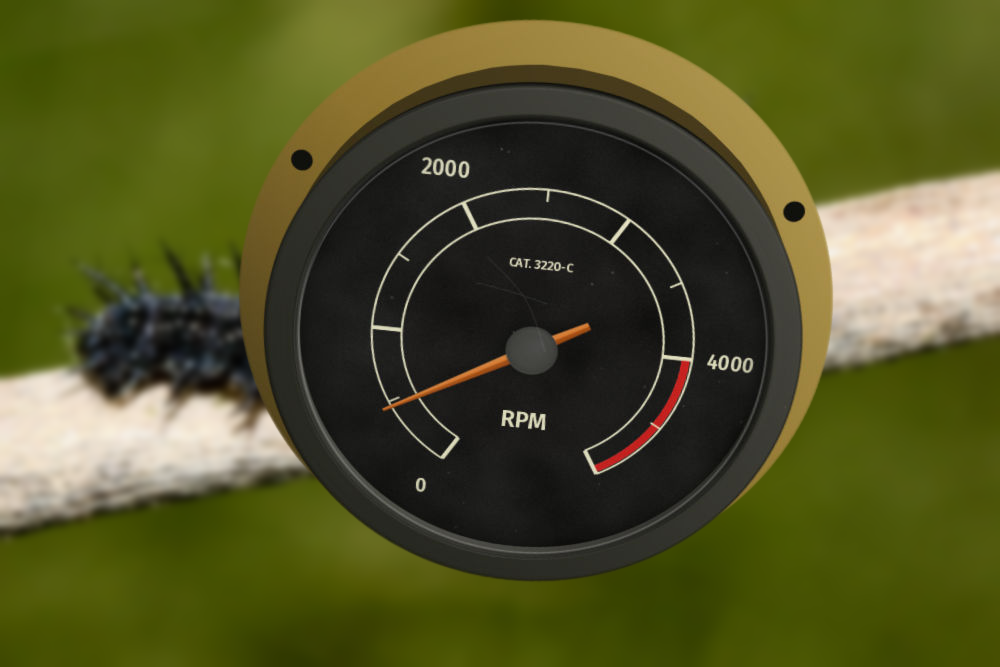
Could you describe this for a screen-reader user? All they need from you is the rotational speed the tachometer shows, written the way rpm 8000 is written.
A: rpm 500
